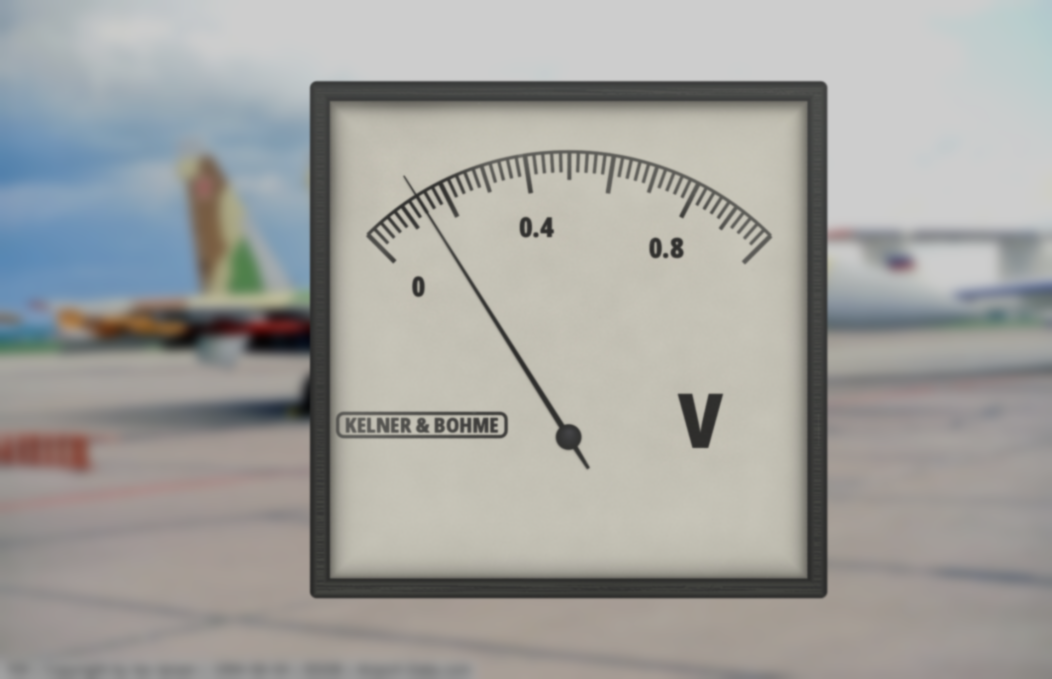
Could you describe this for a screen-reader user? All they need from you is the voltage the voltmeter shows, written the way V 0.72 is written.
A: V 0.14
